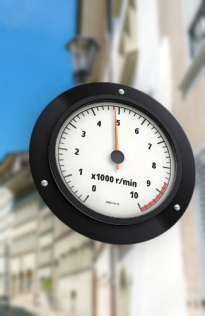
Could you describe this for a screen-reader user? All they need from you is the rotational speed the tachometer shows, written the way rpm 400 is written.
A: rpm 4800
